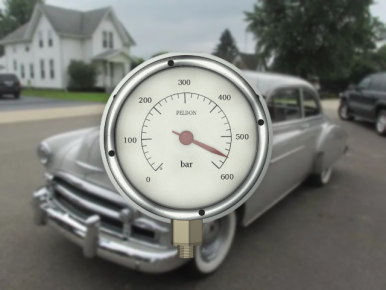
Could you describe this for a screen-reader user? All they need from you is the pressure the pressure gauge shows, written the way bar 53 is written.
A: bar 560
